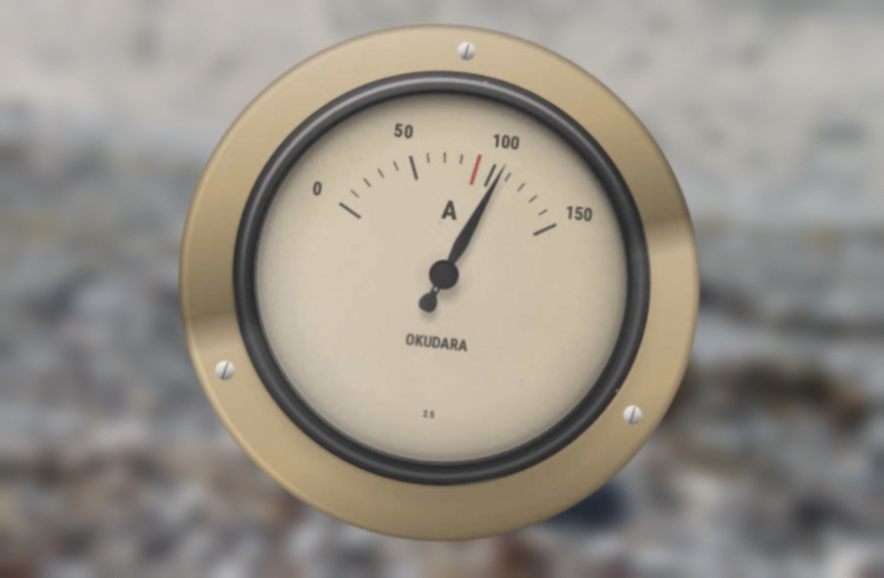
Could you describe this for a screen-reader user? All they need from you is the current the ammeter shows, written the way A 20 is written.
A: A 105
